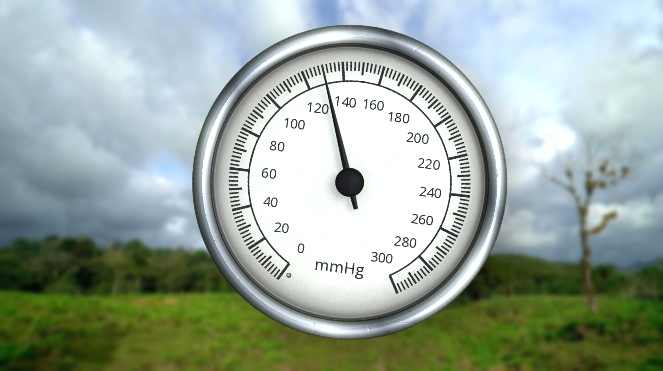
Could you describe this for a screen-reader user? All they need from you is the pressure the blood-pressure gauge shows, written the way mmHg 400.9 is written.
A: mmHg 130
